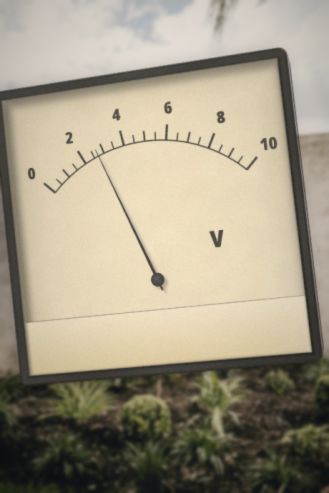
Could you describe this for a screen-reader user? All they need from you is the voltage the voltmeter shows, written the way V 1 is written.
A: V 2.75
